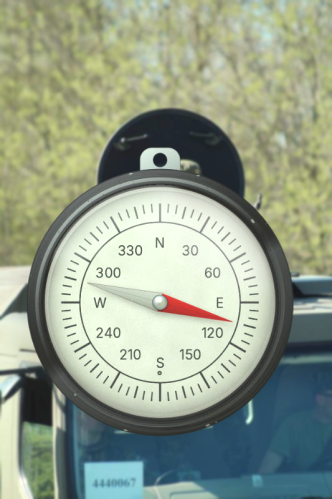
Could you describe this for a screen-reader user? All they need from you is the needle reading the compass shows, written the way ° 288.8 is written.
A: ° 105
